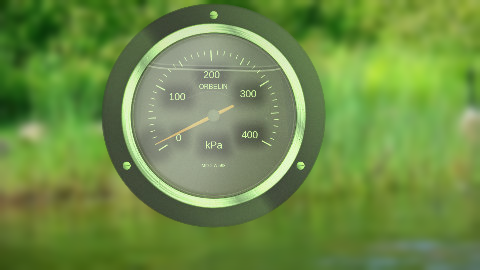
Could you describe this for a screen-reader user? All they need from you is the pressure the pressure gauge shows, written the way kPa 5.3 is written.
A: kPa 10
